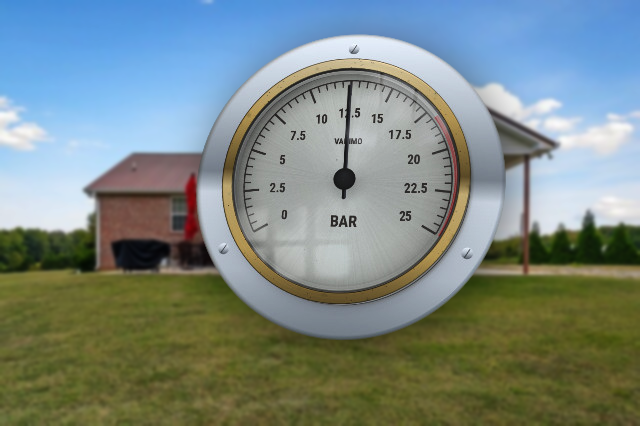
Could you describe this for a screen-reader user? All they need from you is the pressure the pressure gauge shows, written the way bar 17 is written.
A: bar 12.5
